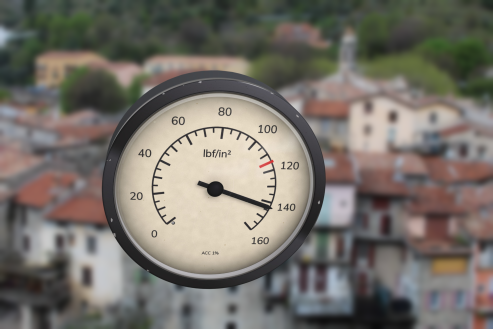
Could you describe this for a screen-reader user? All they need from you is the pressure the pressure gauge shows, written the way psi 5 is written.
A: psi 142.5
